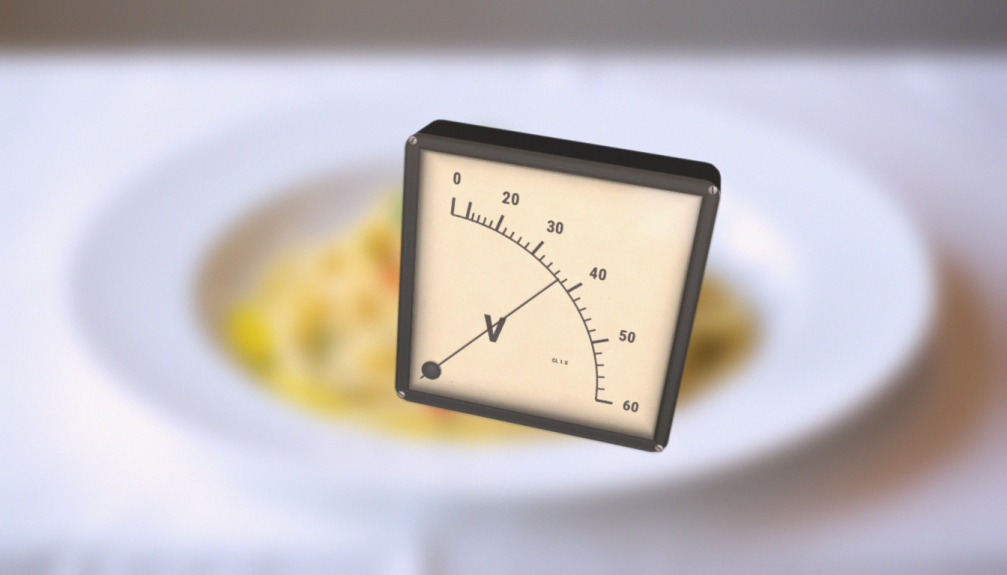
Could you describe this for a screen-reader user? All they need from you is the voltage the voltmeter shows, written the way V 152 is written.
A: V 37
